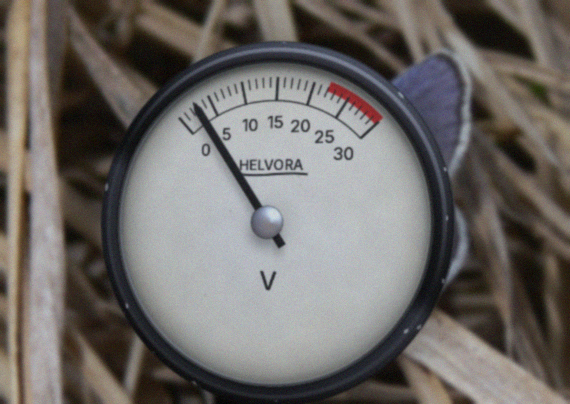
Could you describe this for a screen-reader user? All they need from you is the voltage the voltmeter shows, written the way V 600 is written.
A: V 3
